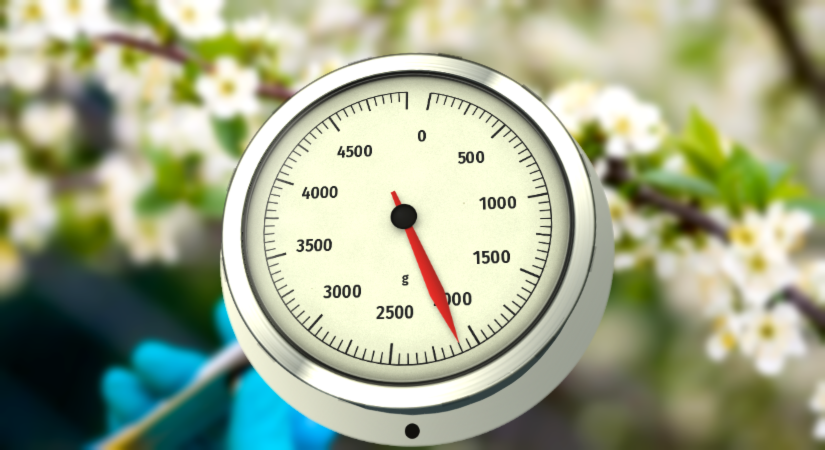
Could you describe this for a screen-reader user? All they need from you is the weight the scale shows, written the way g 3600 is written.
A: g 2100
